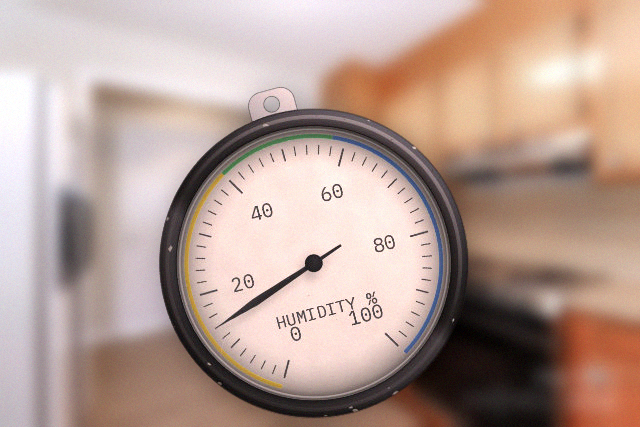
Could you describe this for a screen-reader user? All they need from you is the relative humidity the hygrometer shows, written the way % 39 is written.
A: % 14
